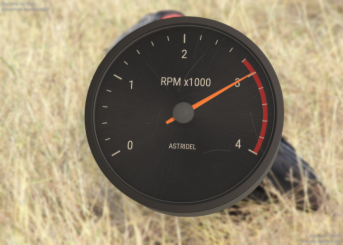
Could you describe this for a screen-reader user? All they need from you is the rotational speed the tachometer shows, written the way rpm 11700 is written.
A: rpm 3000
